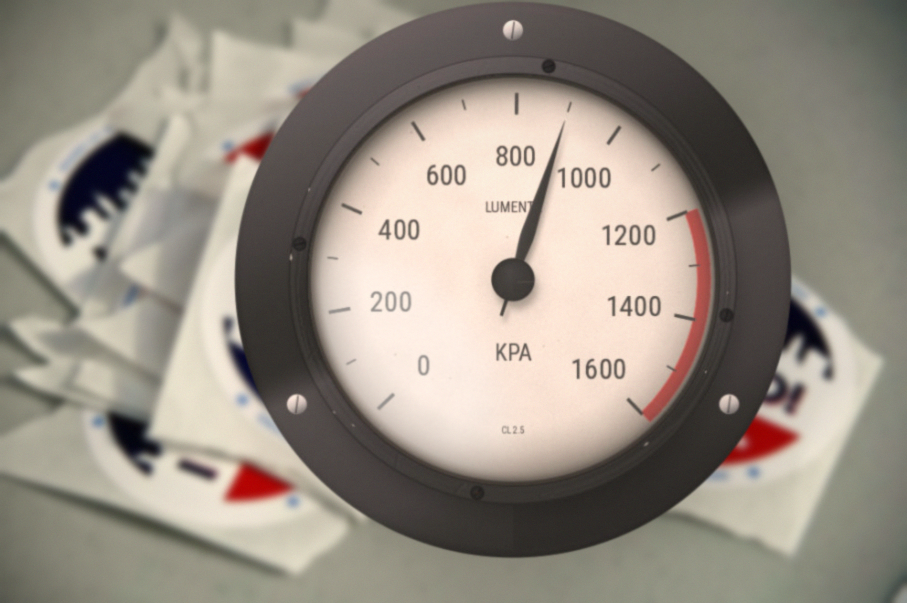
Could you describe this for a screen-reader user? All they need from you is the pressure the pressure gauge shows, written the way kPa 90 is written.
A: kPa 900
